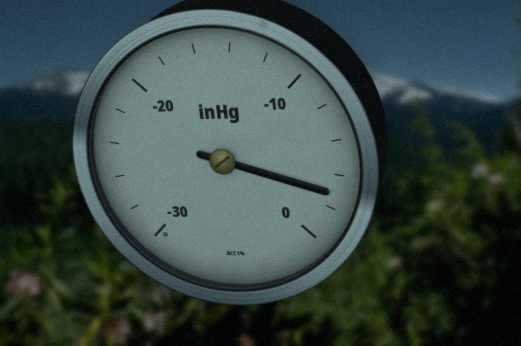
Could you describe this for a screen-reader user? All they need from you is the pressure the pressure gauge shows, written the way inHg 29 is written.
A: inHg -3
